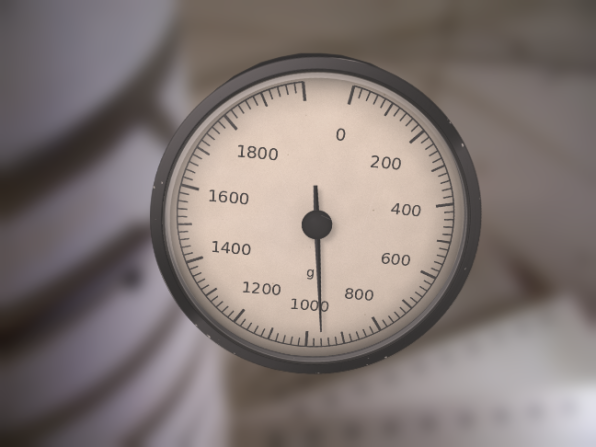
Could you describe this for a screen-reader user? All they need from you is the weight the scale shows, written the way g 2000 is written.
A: g 960
